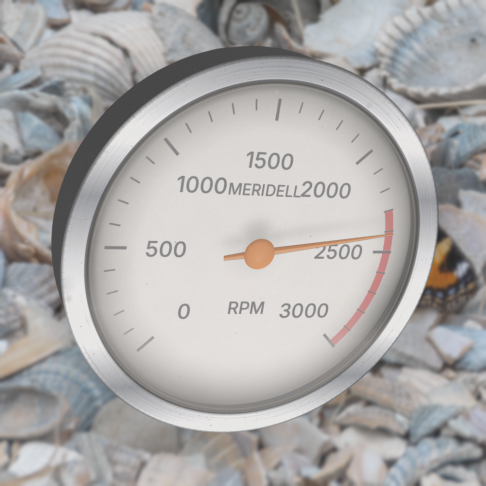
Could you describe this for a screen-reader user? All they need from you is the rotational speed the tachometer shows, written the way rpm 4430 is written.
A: rpm 2400
